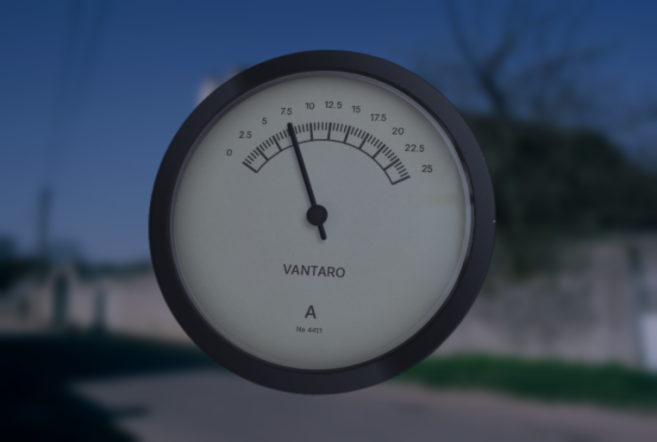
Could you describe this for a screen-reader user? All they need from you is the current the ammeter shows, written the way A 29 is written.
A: A 7.5
